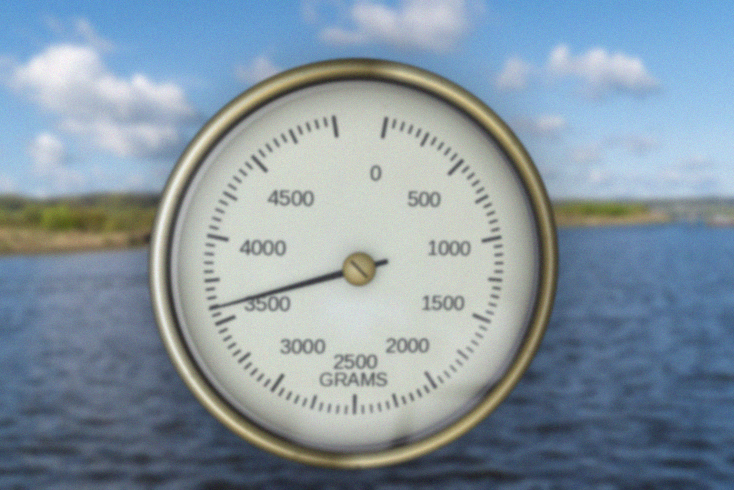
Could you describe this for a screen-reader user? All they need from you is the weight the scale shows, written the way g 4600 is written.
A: g 3600
